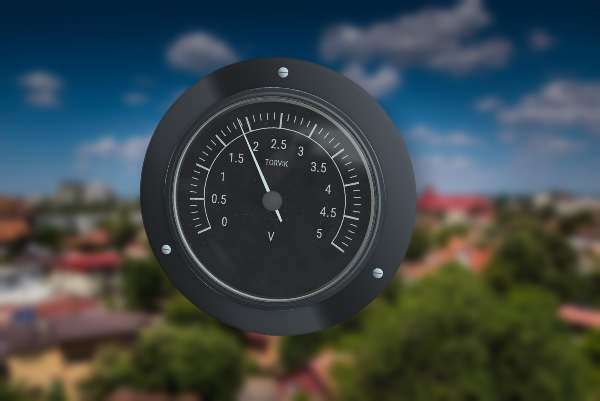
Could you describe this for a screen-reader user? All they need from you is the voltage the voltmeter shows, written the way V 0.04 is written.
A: V 1.9
